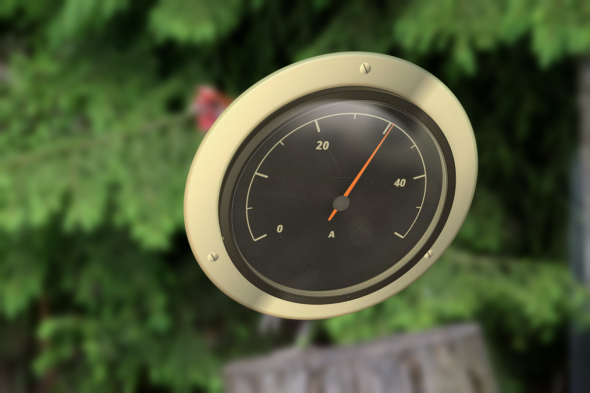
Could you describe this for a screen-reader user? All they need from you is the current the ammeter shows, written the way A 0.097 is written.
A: A 30
